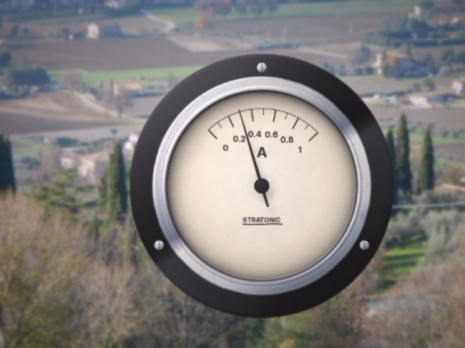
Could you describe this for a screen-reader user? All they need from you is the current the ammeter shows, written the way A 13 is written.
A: A 0.3
